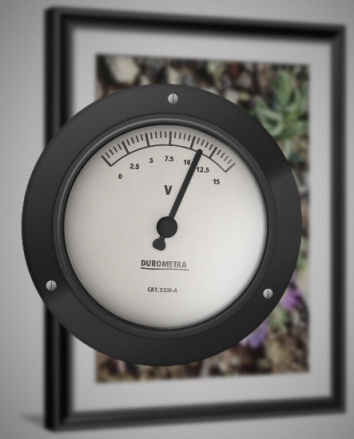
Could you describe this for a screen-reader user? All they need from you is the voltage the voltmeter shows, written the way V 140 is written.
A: V 11
